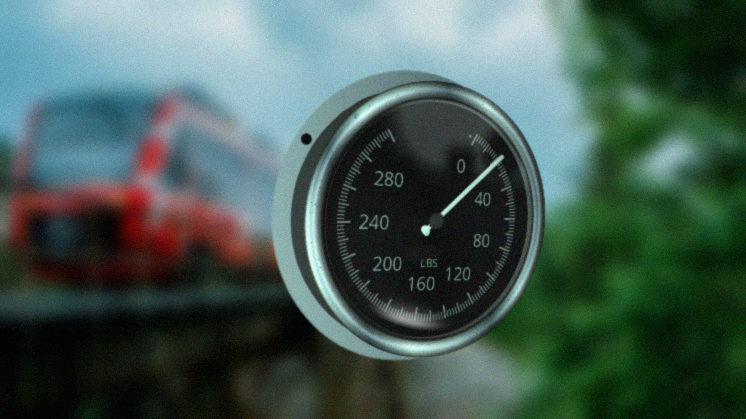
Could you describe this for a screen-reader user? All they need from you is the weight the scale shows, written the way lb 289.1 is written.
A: lb 20
